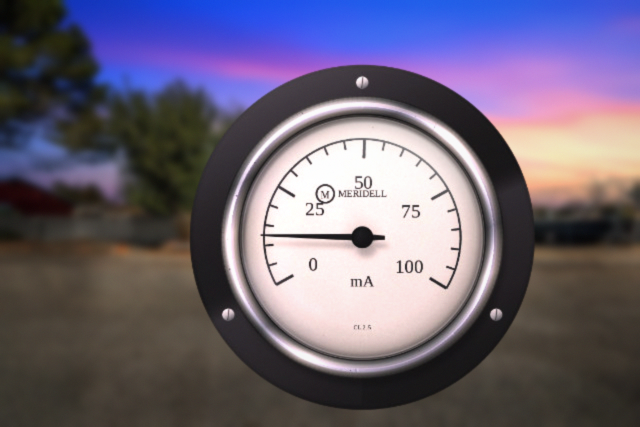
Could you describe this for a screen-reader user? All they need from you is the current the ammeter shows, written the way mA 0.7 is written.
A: mA 12.5
